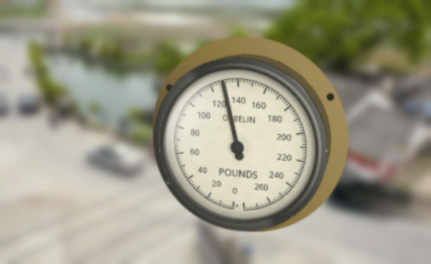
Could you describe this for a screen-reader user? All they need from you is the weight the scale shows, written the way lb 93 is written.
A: lb 130
